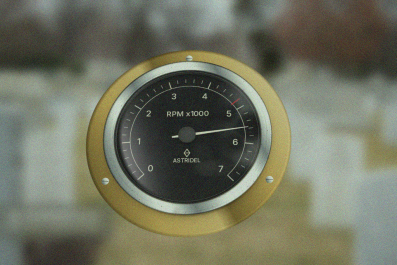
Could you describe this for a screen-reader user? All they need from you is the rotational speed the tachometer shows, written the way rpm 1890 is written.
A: rpm 5600
